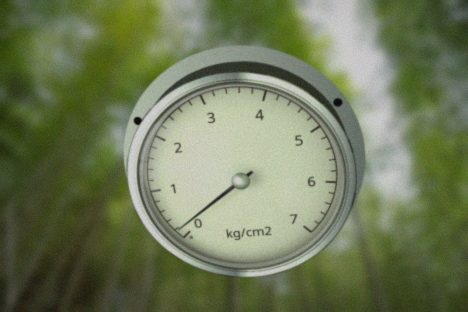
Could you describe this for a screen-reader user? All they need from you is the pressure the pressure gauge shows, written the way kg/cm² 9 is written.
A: kg/cm² 0.2
